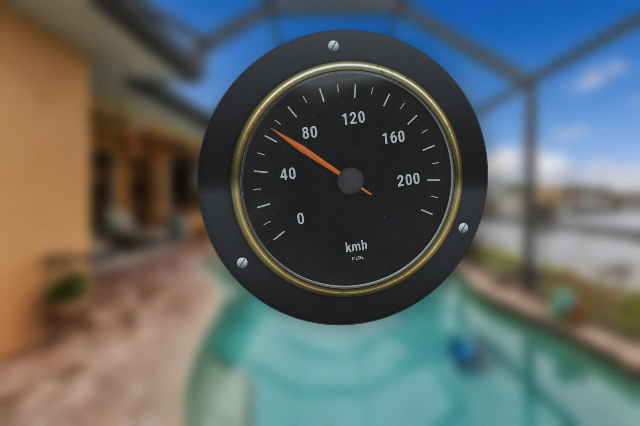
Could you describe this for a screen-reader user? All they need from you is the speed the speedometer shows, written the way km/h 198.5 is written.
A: km/h 65
